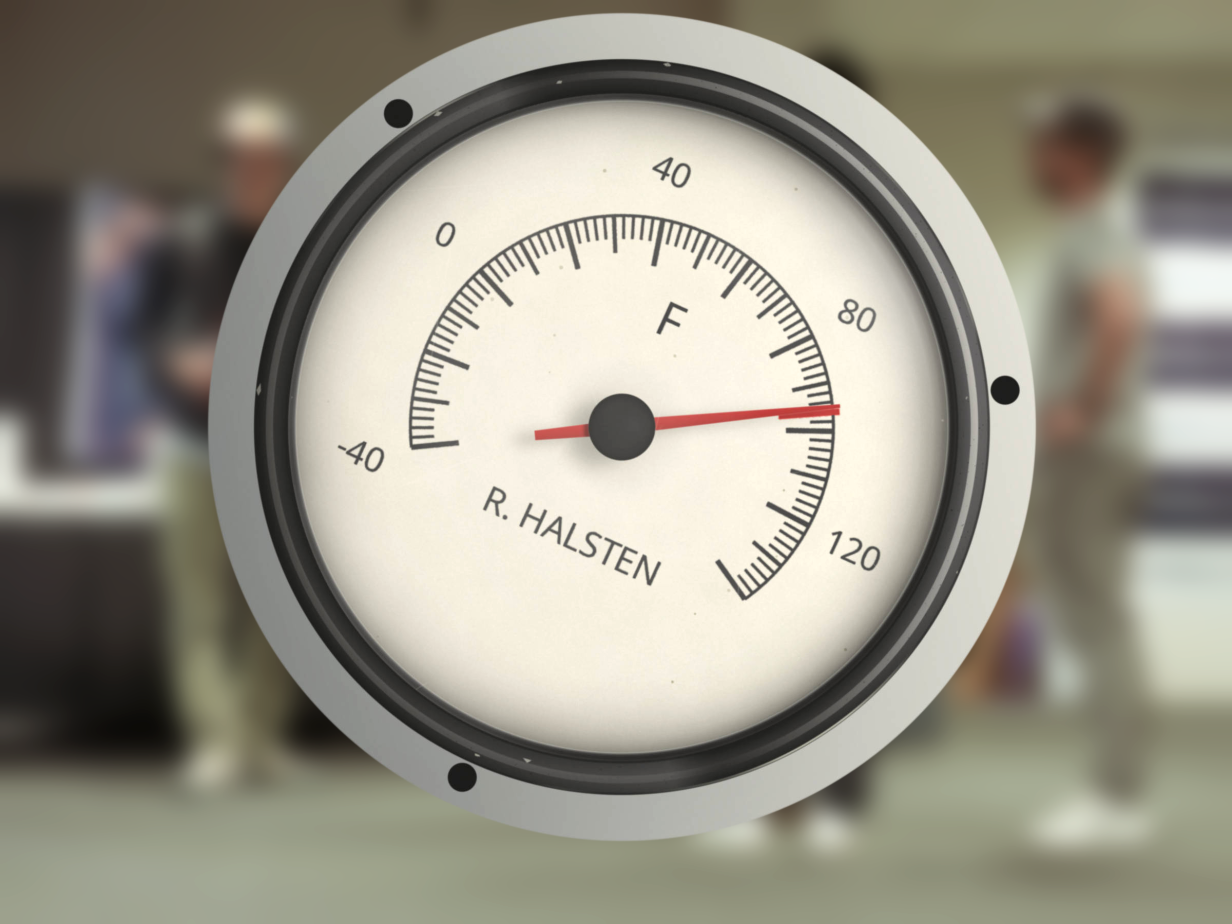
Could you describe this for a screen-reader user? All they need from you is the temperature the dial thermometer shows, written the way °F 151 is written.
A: °F 95
